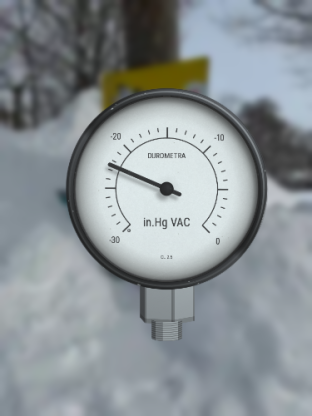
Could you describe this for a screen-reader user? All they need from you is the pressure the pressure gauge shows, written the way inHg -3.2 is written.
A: inHg -22.5
